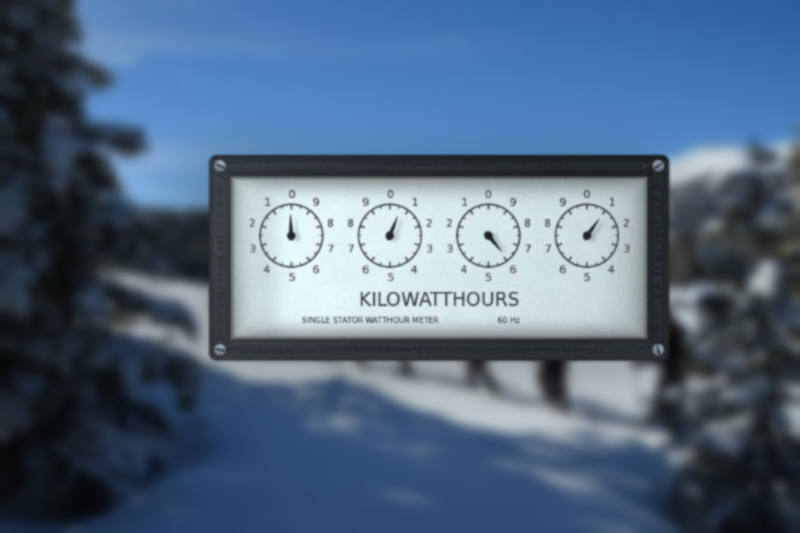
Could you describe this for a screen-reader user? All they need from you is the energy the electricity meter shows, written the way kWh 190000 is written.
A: kWh 61
